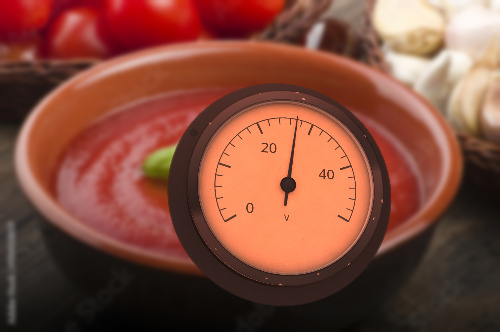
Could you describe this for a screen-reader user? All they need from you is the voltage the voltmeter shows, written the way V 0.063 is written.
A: V 27
